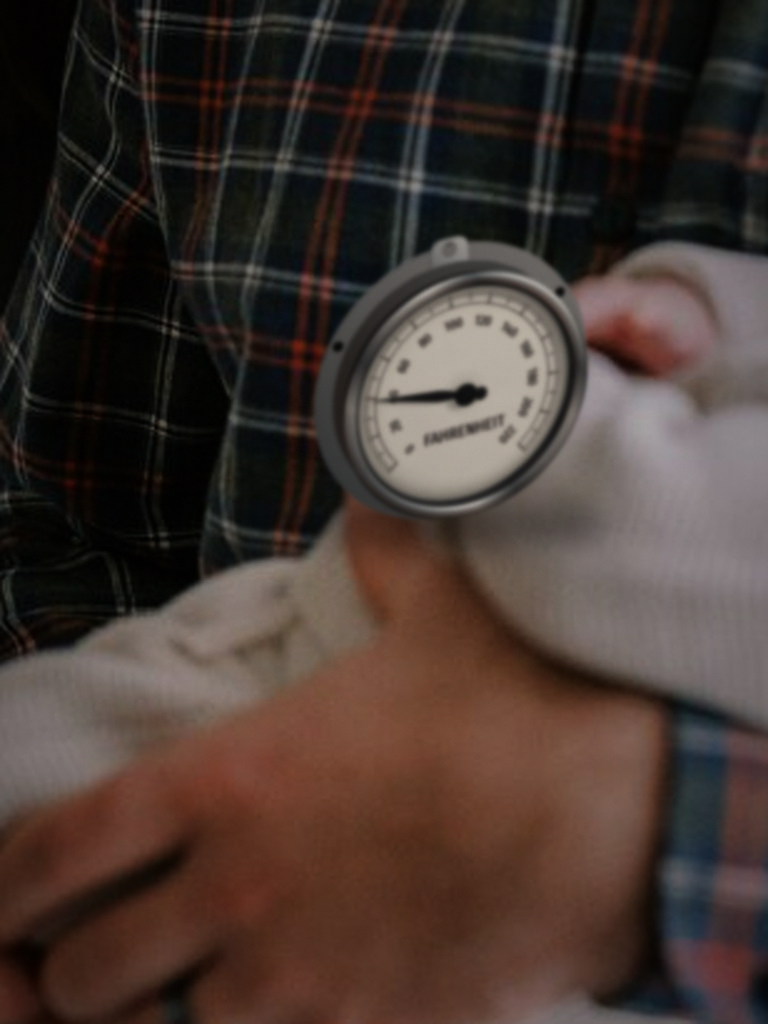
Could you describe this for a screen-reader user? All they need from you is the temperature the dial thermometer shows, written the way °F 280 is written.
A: °F 40
